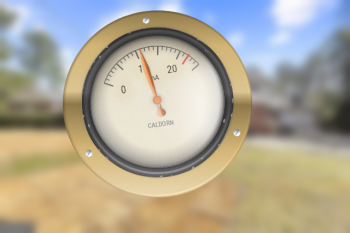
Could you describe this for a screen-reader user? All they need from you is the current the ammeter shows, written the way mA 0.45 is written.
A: mA 11
